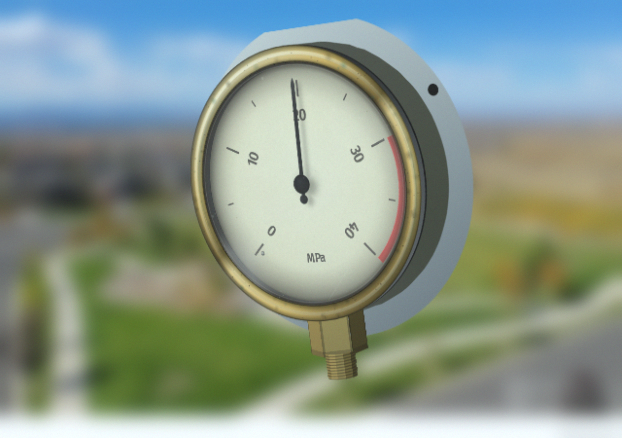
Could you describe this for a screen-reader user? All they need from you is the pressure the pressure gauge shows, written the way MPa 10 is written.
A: MPa 20
